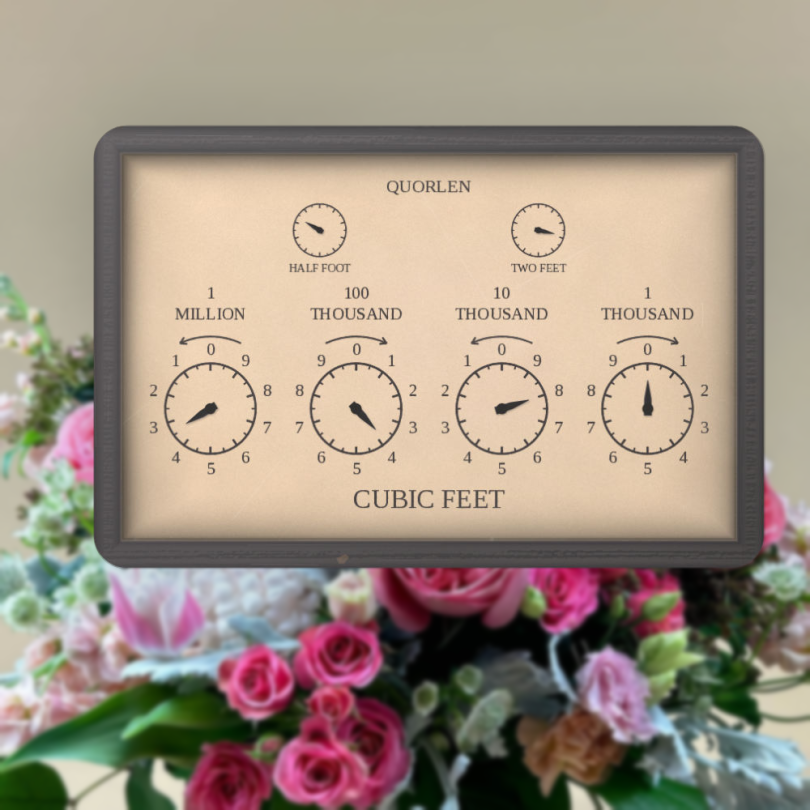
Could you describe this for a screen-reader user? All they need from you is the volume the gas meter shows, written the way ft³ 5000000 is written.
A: ft³ 338000
